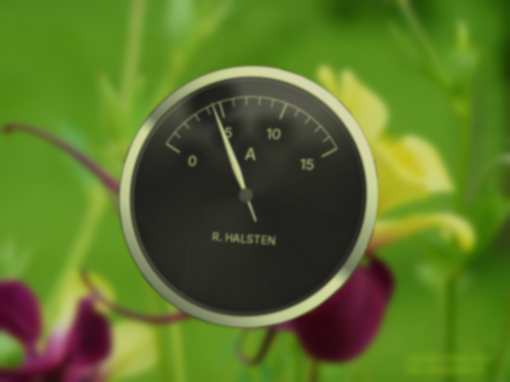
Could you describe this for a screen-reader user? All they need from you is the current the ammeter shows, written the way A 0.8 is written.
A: A 4.5
